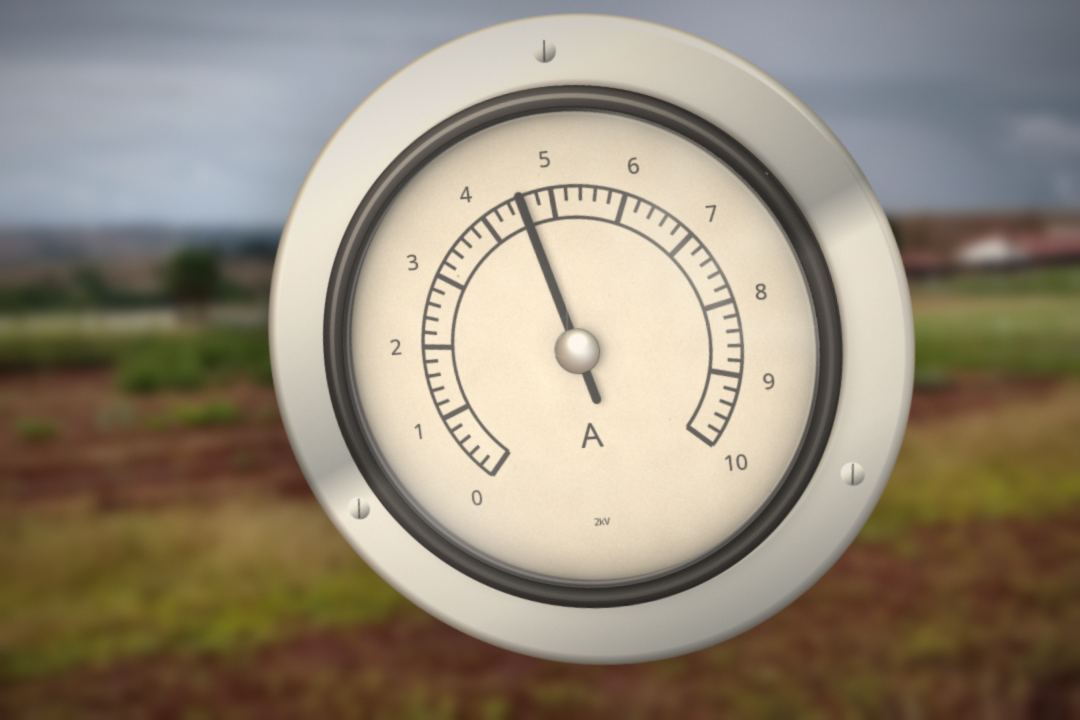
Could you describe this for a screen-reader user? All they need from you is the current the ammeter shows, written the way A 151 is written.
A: A 4.6
